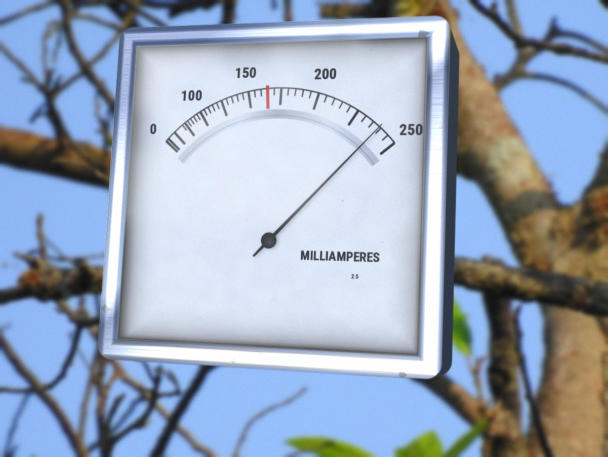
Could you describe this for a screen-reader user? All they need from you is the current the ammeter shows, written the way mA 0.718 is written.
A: mA 240
